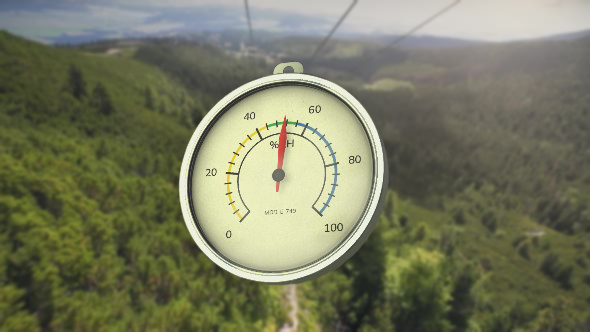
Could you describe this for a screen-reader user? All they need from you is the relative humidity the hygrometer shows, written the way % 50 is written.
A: % 52
